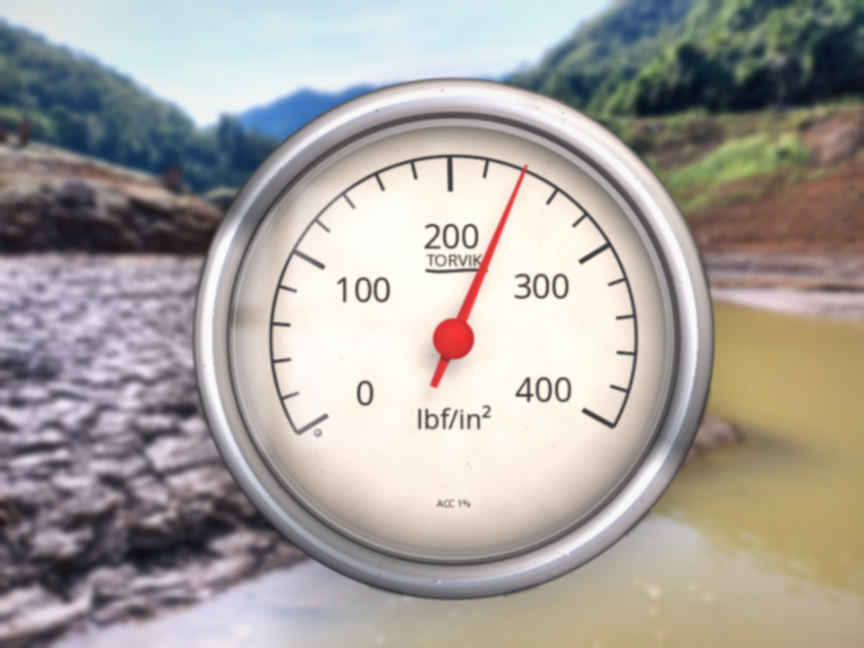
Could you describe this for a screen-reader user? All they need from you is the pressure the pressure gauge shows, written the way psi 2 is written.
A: psi 240
